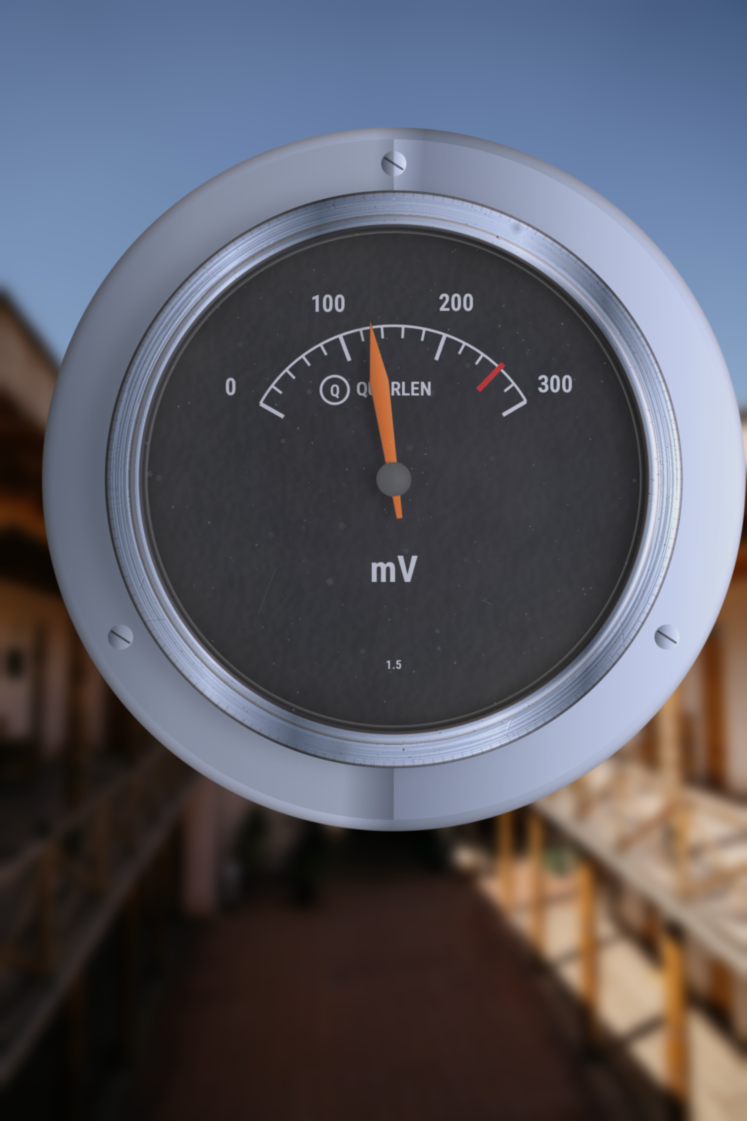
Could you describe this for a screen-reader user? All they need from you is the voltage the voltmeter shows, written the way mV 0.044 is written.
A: mV 130
